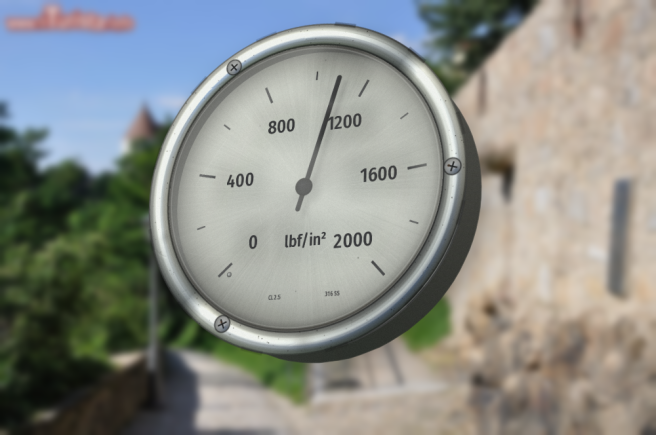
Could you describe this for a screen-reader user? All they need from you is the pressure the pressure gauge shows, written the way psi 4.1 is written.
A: psi 1100
